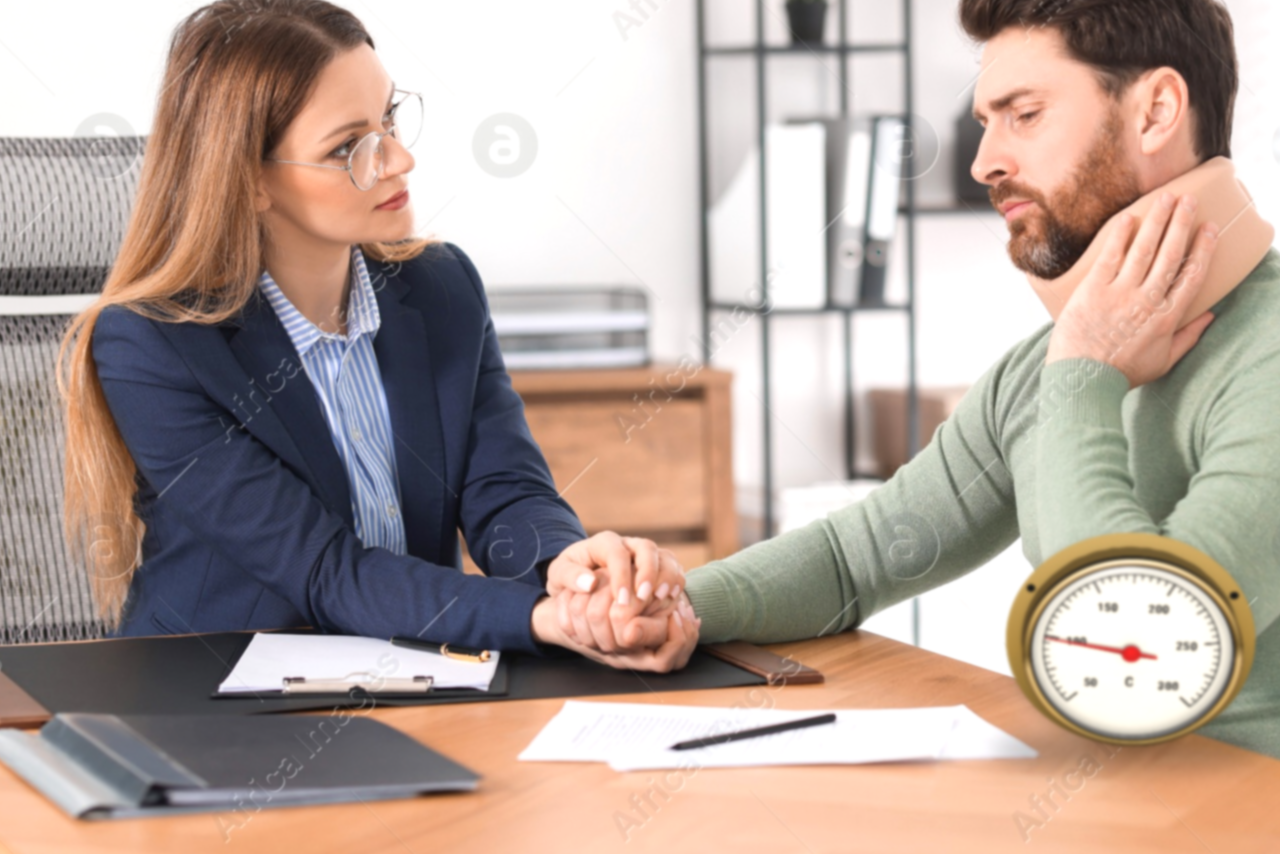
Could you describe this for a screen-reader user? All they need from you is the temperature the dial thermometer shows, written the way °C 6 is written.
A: °C 100
